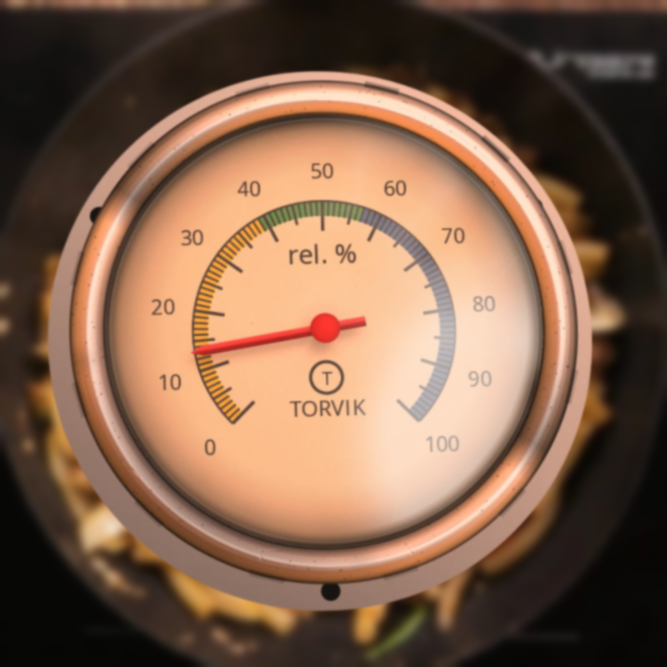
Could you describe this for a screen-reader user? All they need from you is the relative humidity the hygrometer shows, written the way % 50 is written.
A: % 13
